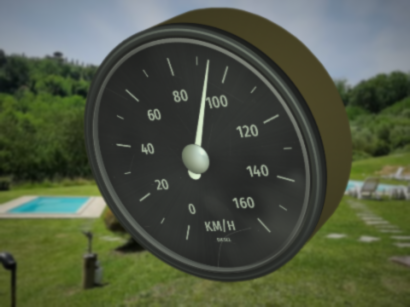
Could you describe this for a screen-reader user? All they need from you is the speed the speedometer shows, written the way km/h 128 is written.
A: km/h 95
